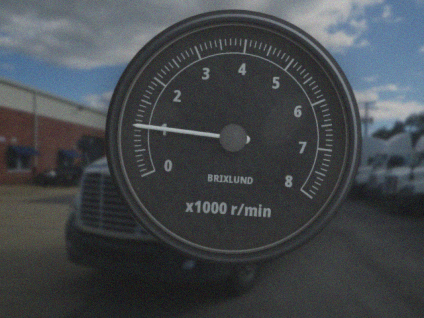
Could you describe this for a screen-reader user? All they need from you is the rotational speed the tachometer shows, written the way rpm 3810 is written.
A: rpm 1000
